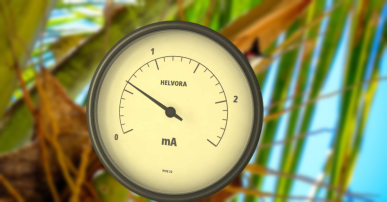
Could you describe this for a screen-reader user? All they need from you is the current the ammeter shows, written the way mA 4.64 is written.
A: mA 0.6
